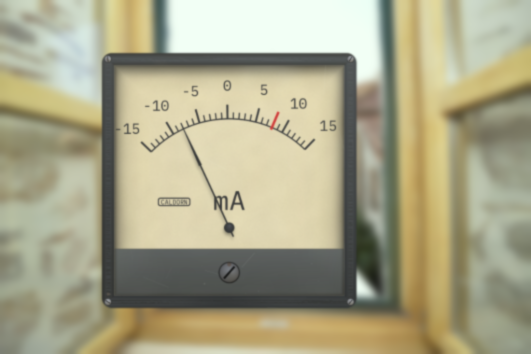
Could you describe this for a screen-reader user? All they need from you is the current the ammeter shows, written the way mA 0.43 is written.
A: mA -8
